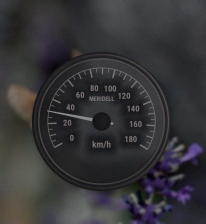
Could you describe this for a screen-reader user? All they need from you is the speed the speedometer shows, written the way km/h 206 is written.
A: km/h 30
